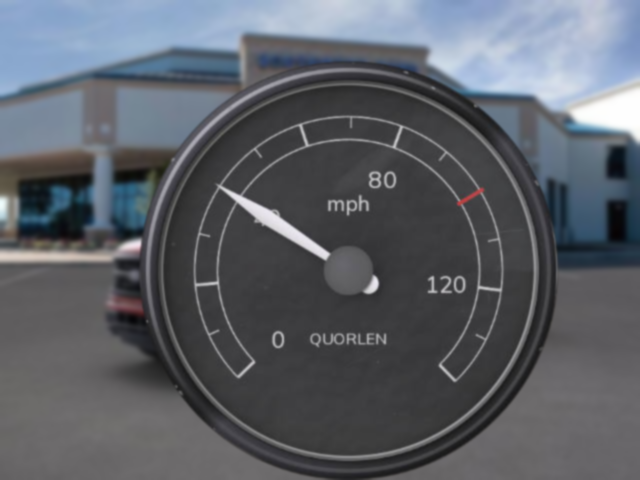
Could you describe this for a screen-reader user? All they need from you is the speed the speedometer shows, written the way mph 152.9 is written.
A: mph 40
